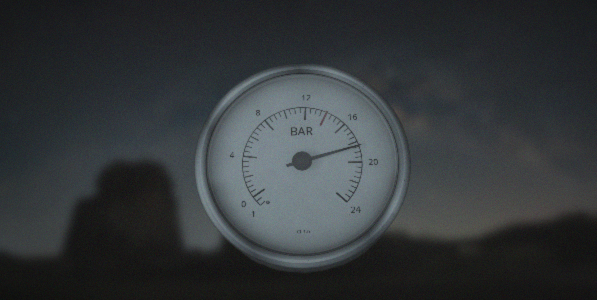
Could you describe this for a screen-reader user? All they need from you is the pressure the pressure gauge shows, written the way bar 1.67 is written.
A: bar 18.5
